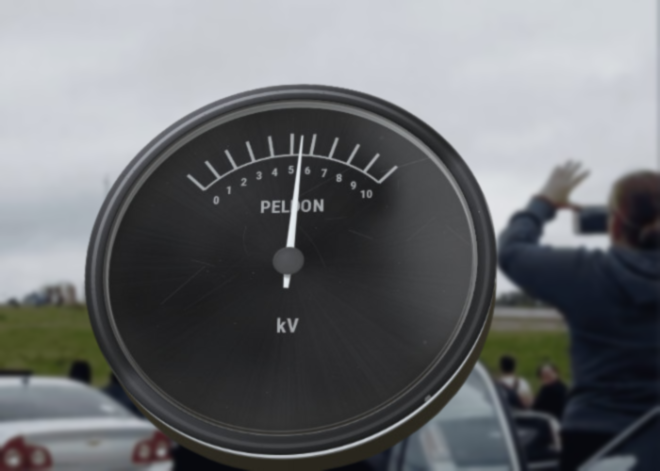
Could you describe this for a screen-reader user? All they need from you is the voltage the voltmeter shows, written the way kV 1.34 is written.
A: kV 5.5
